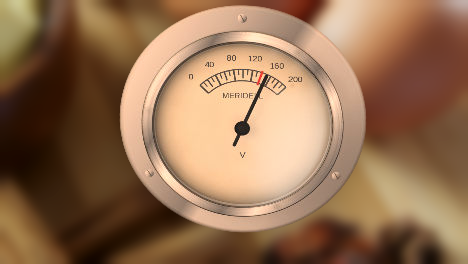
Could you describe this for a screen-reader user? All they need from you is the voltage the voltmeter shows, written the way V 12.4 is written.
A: V 150
